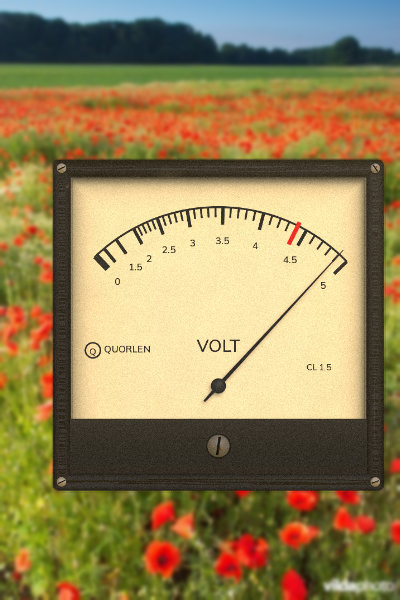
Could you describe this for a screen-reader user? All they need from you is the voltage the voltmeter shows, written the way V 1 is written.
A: V 4.9
